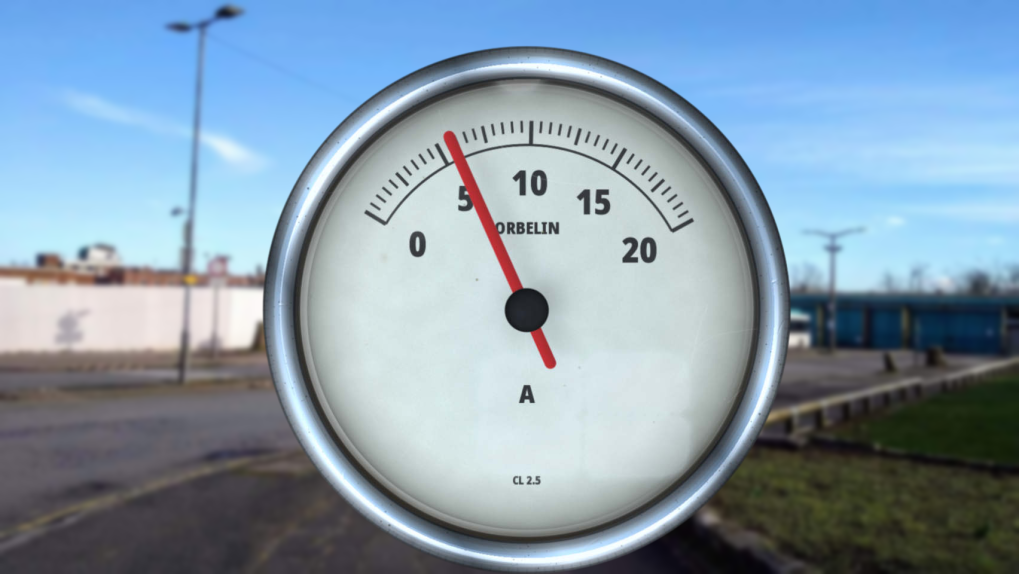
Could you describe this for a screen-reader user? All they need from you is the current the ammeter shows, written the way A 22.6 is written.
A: A 5.75
